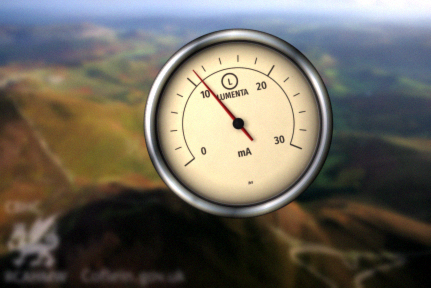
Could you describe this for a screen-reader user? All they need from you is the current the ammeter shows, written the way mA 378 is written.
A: mA 11
